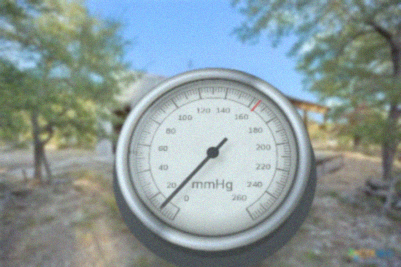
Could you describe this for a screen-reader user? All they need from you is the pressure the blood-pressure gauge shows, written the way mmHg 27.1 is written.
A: mmHg 10
